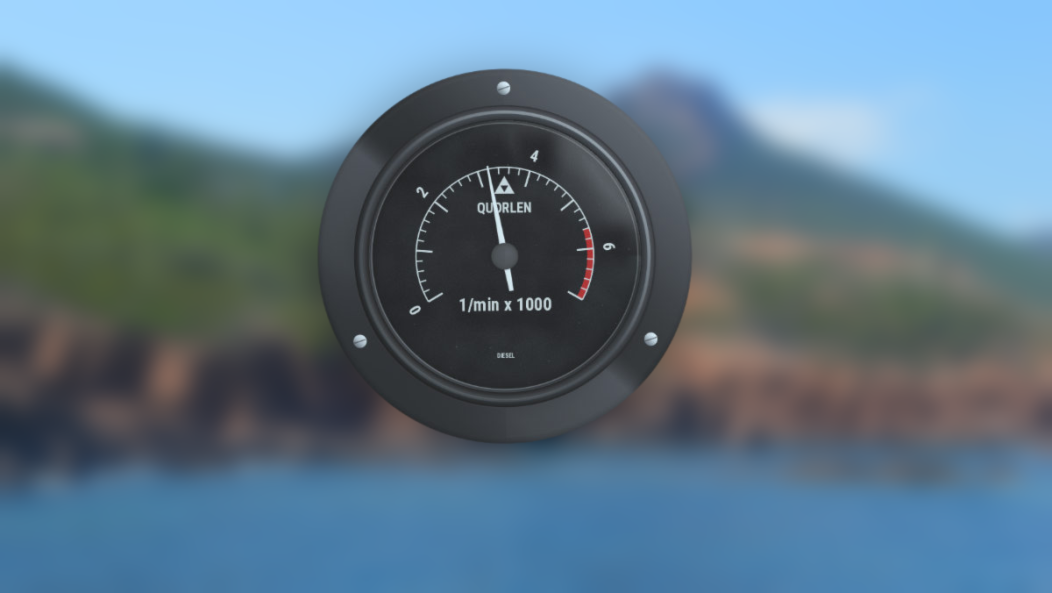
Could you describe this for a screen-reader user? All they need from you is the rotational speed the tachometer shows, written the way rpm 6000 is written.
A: rpm 3200
